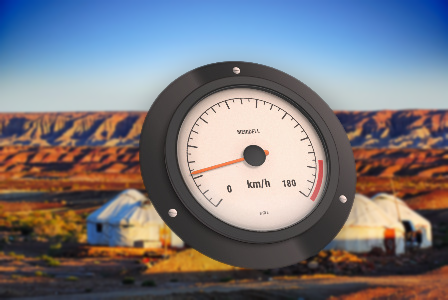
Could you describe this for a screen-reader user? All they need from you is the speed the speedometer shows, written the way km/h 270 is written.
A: km/h 22.5
